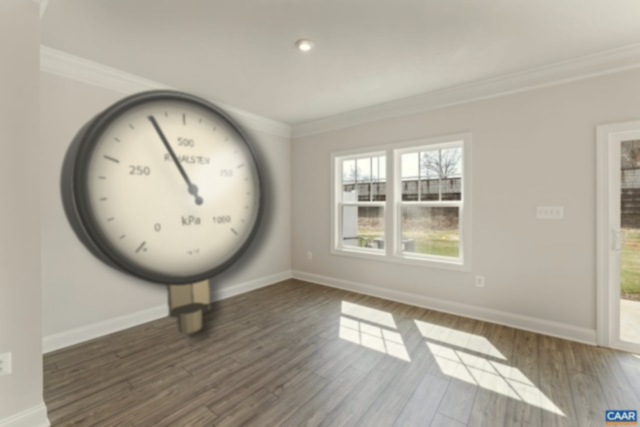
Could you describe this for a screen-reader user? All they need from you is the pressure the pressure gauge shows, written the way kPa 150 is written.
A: kPa 400
